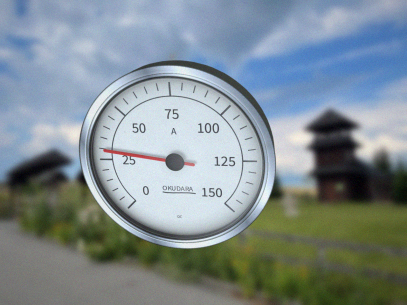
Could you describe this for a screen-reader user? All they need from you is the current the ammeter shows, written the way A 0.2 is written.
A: A 30
